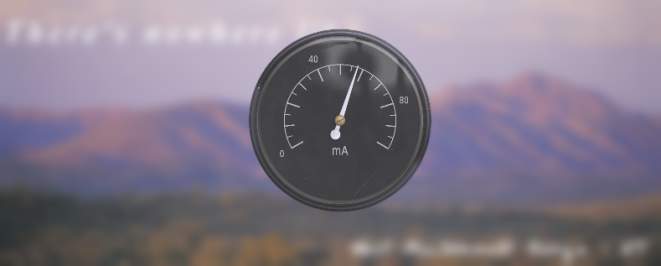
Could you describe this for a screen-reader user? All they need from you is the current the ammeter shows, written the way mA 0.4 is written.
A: mA 57.5
